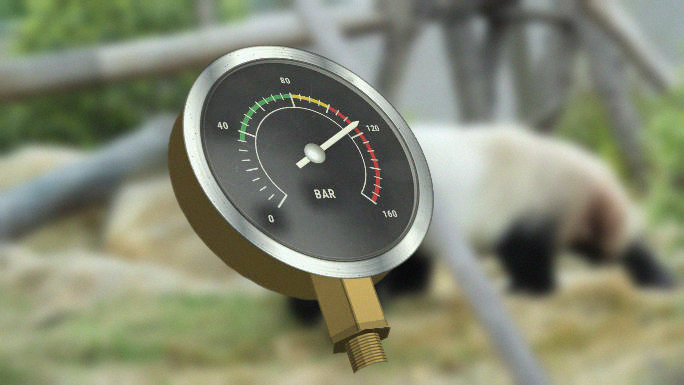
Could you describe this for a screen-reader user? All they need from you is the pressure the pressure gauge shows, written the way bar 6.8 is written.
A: bar 115
